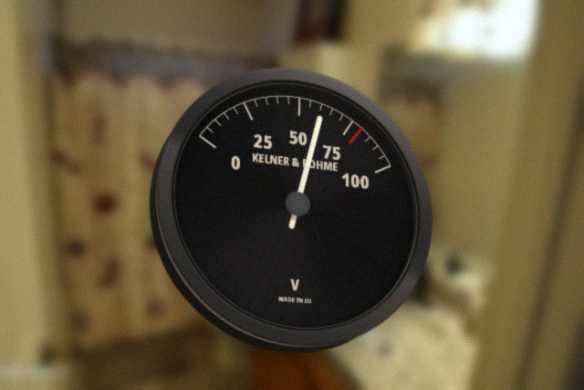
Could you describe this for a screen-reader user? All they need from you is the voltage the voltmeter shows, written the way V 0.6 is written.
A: V 60
